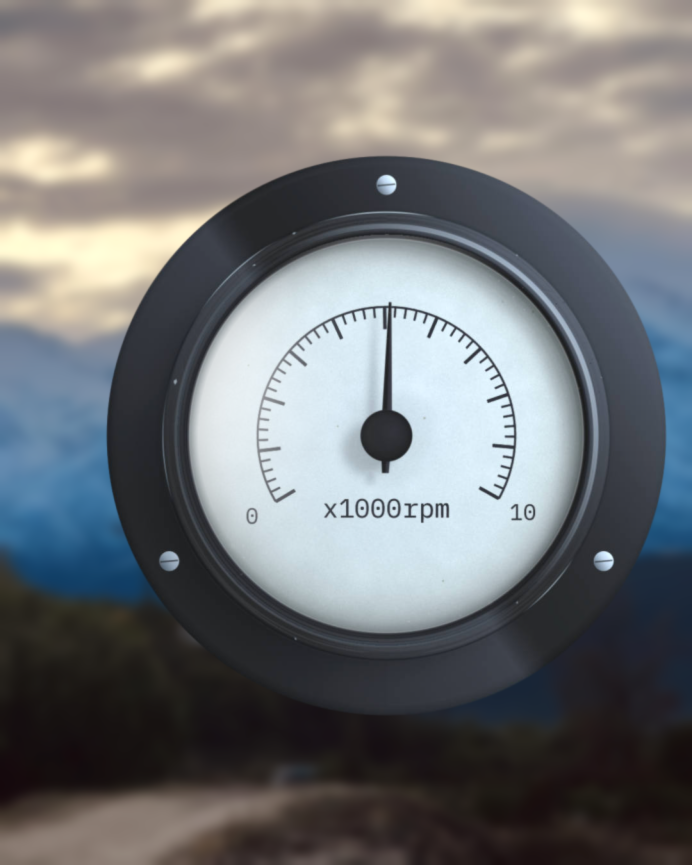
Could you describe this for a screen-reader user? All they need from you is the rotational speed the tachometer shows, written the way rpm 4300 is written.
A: rpm 5100
